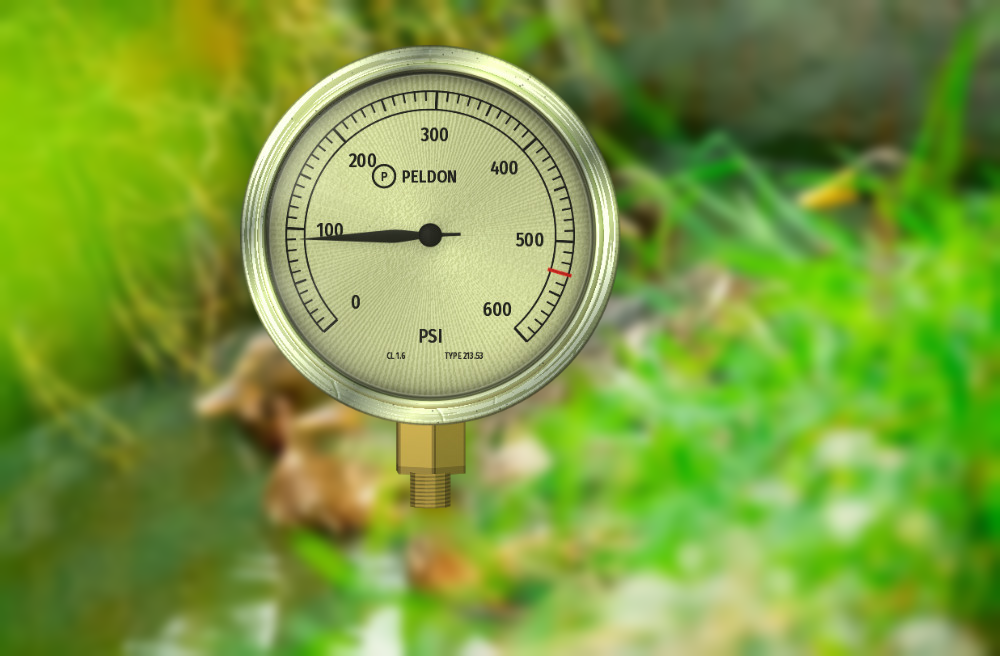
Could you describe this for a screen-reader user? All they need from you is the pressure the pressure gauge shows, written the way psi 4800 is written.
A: psi 90
